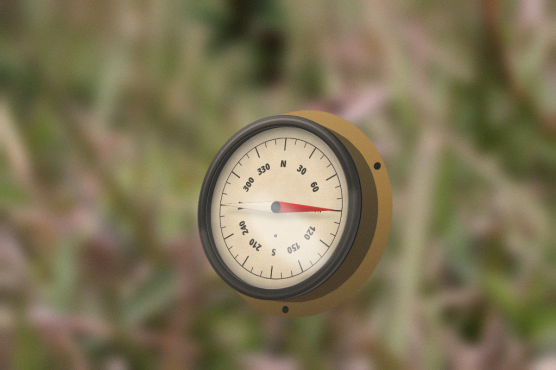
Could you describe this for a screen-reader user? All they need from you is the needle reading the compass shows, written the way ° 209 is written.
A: ° 90
